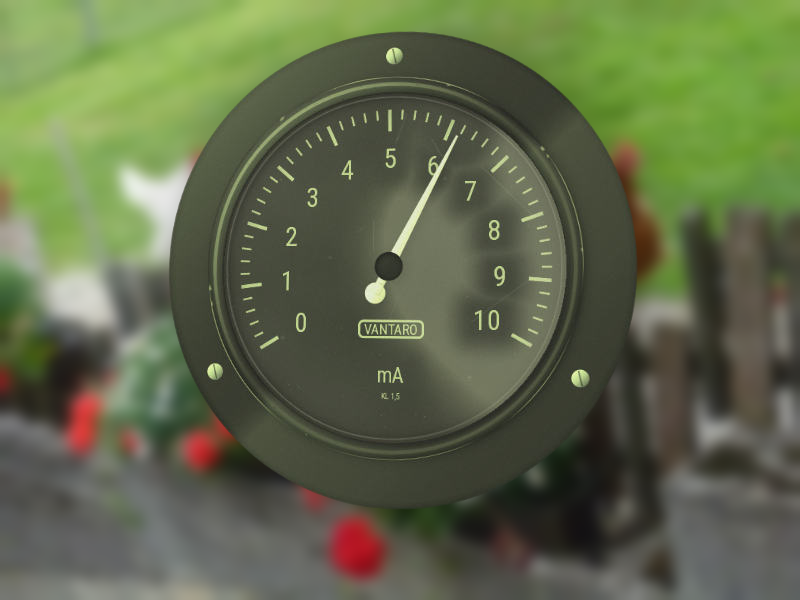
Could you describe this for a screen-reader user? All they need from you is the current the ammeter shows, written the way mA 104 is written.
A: mA 6.2
